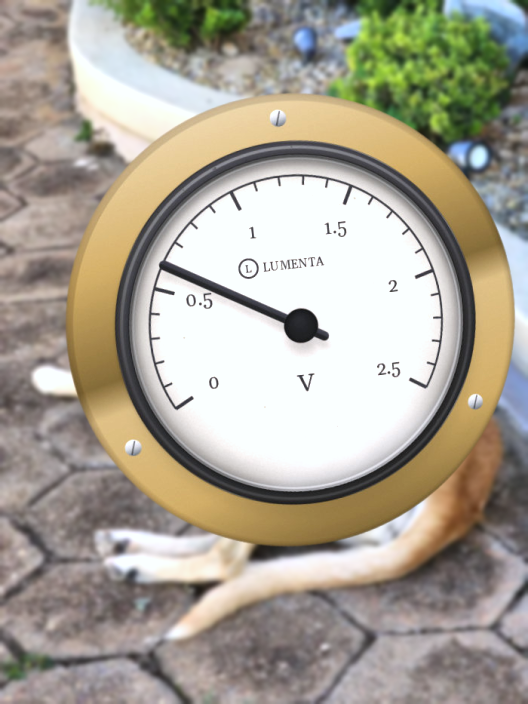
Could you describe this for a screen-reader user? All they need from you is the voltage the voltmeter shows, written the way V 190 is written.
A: V 0.6
